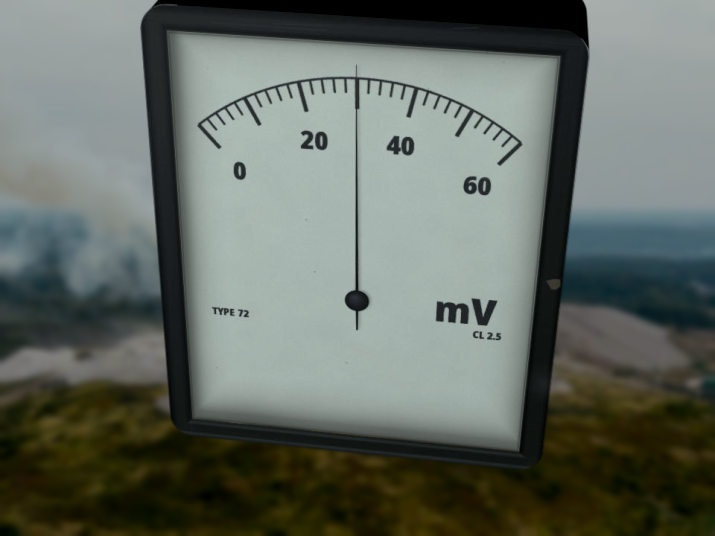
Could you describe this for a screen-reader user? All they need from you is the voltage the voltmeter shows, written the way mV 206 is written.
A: mV 30
